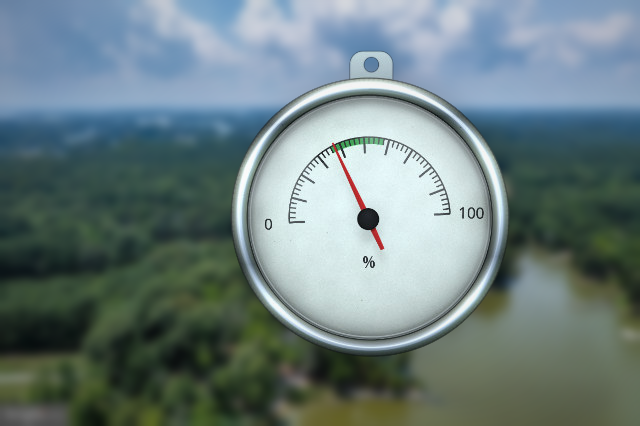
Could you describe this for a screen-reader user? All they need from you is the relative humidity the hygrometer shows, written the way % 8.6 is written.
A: % 38
